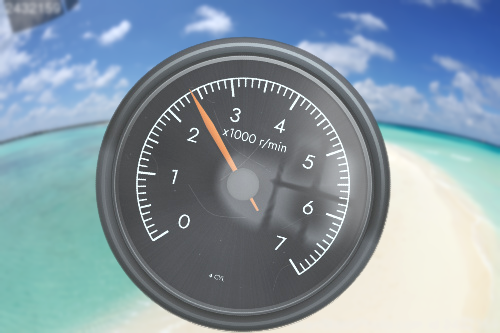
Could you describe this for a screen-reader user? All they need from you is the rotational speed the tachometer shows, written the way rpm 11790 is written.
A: rpm 2400
